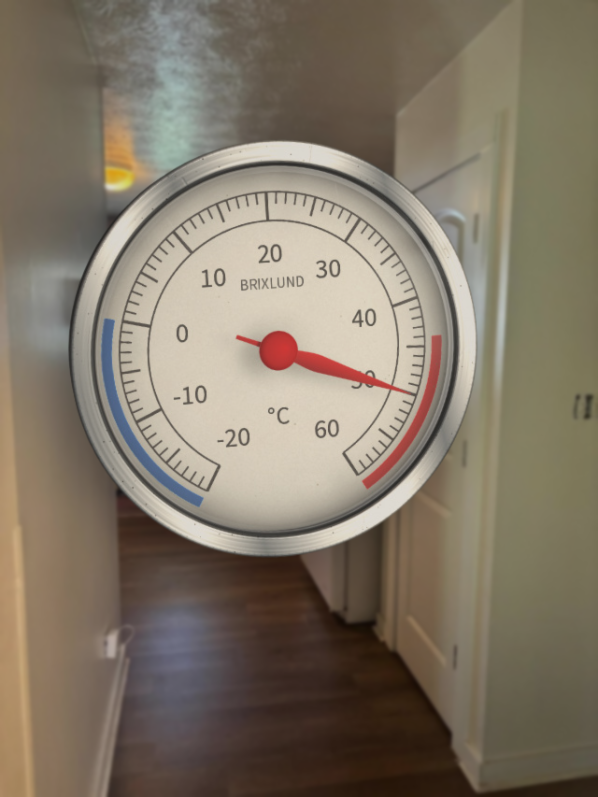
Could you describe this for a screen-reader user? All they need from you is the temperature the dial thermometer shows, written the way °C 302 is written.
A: °C 50
